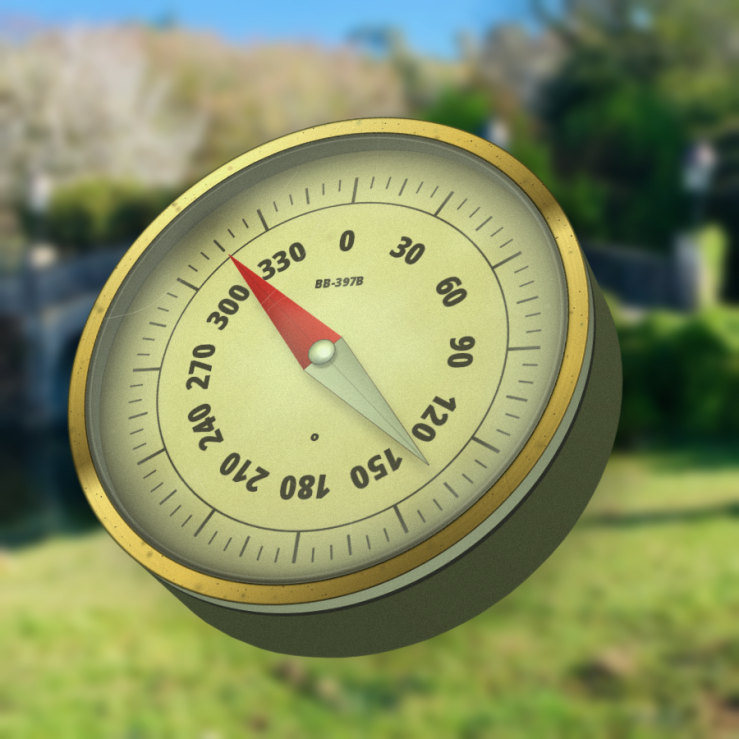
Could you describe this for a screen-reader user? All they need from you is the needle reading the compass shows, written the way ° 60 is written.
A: ° 315
